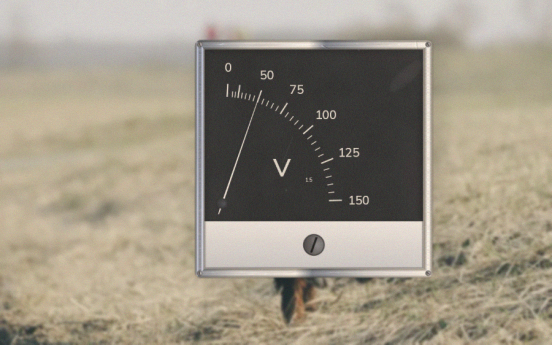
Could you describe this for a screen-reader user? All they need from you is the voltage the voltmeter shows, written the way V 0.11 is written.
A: V 50
